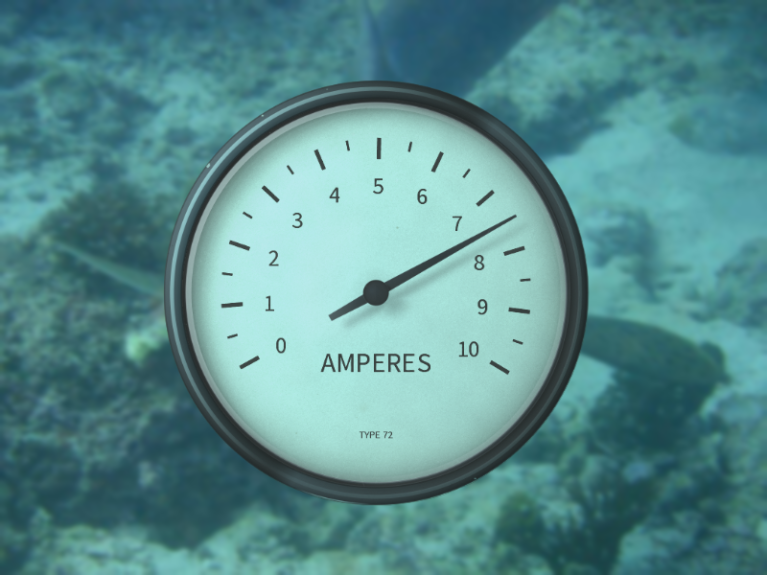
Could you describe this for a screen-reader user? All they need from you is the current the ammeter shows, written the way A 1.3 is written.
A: A 7.5
